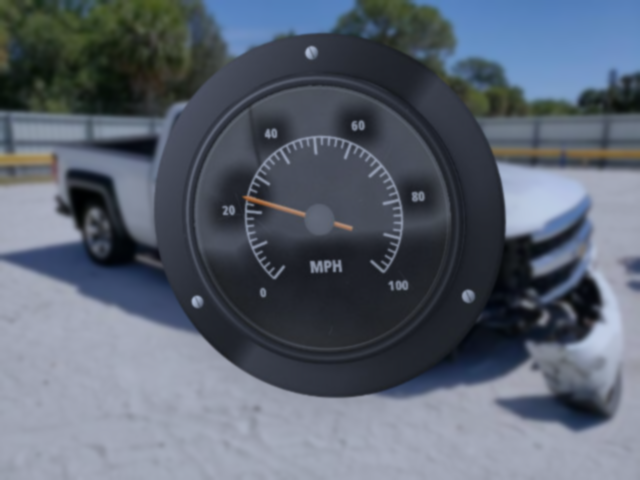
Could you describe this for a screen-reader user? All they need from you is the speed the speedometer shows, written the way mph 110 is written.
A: mph 24
